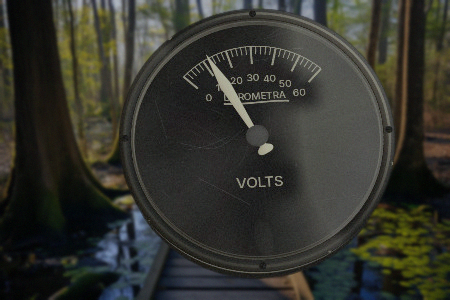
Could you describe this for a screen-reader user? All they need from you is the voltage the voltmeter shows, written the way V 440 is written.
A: V 12
